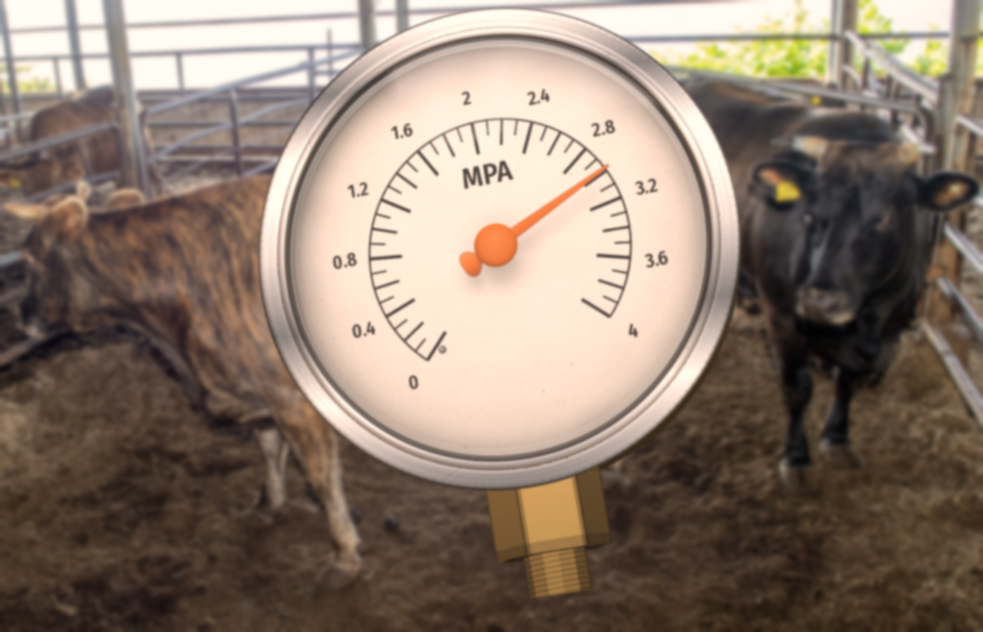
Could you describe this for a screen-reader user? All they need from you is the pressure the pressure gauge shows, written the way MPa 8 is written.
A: MPa 3
